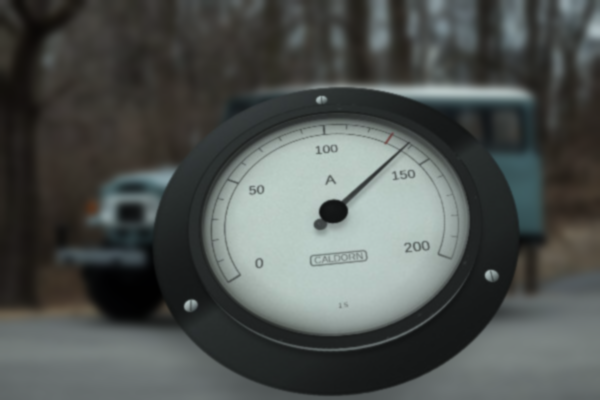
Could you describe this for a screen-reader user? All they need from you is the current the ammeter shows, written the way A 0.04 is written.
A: A 140
